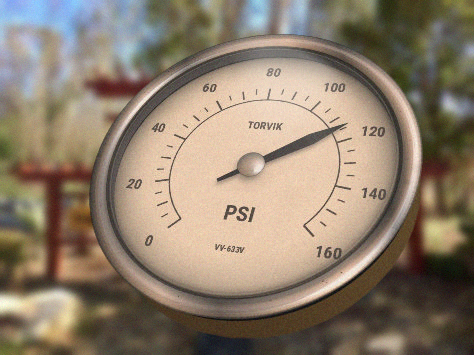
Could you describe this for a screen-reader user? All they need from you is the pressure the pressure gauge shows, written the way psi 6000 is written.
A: psi 115
